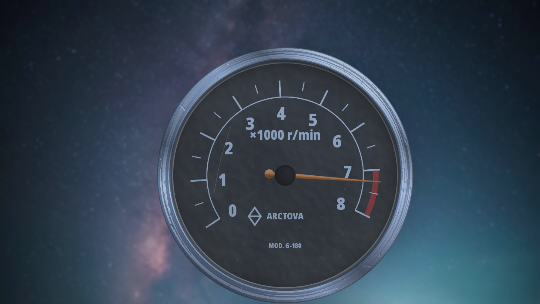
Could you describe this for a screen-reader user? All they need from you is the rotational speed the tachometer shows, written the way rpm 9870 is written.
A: rpm 7250
